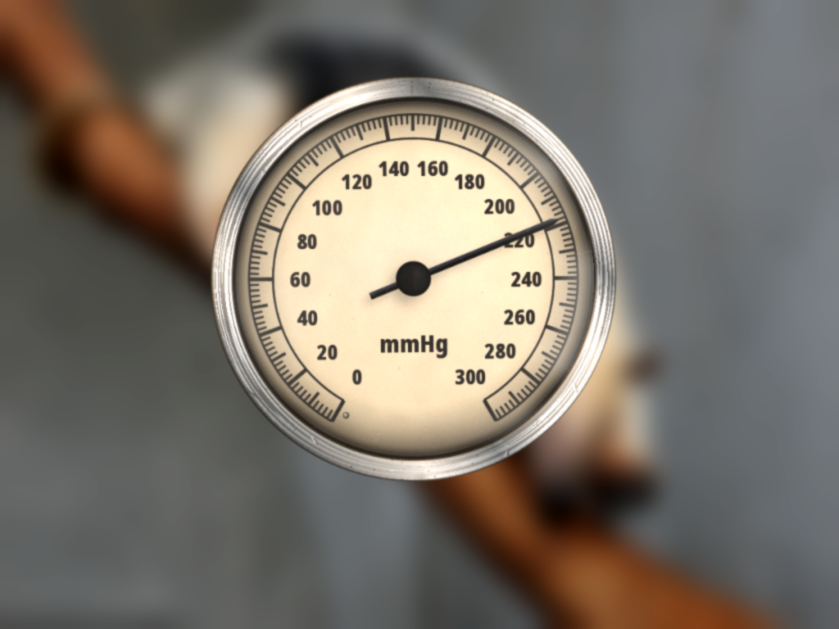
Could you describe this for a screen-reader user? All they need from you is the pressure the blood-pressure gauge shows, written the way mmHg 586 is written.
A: mmHg 218
